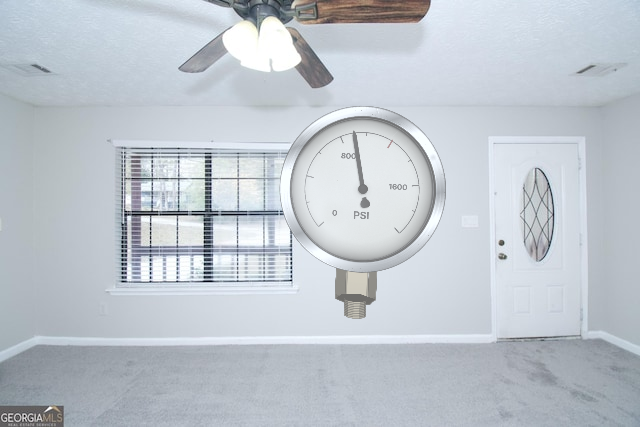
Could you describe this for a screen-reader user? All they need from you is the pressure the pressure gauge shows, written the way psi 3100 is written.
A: psi 900
